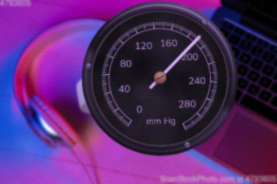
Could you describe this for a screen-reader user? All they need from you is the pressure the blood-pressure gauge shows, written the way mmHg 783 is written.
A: mmHg 190
